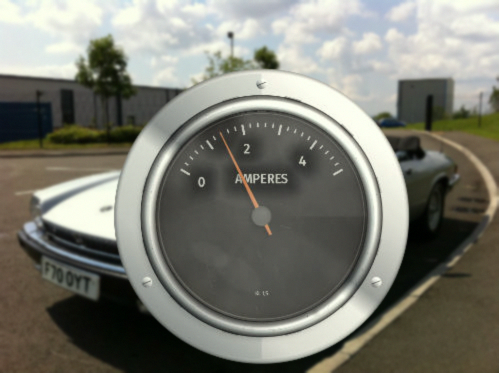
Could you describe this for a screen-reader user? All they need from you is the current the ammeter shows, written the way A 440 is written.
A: A 1.4
